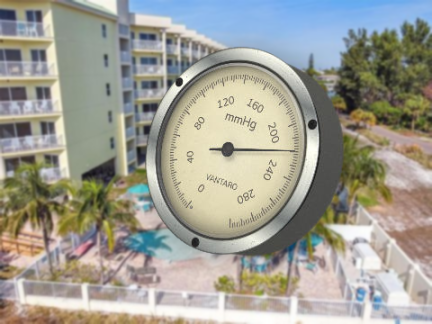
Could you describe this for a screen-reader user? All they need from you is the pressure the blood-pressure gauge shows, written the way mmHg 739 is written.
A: mmHg 220
